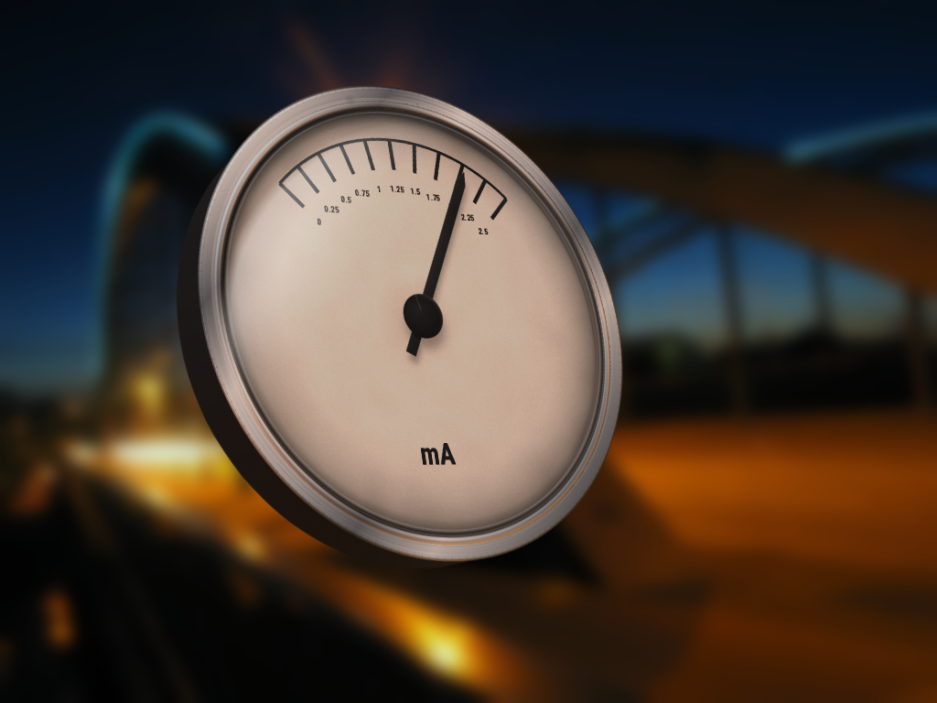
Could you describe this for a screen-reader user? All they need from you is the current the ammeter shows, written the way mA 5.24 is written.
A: mA 2
